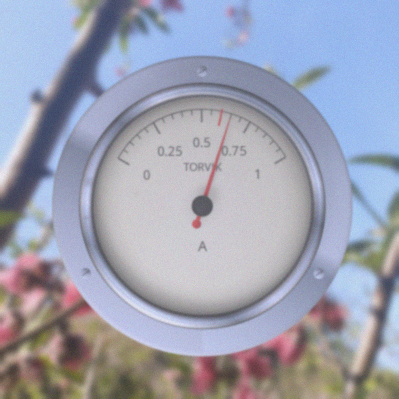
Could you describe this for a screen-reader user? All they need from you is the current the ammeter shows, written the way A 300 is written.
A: A 0.65
